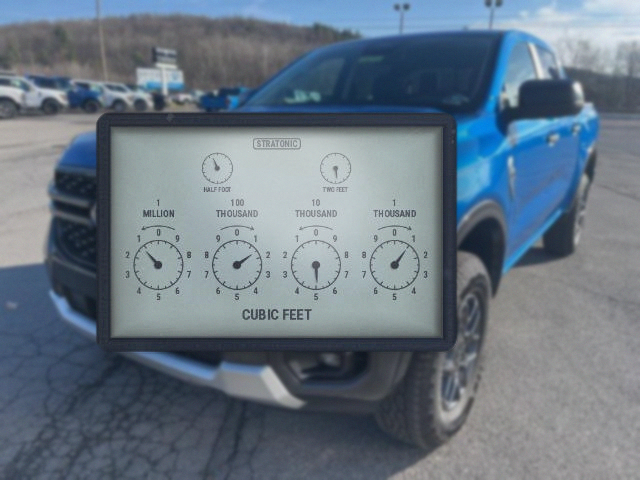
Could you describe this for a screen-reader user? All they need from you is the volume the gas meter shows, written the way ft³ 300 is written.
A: ft³ 115100
